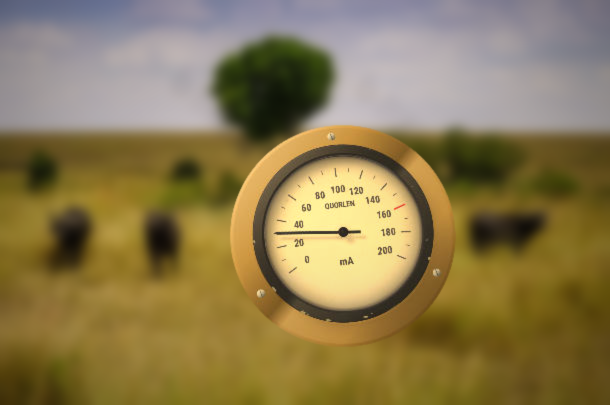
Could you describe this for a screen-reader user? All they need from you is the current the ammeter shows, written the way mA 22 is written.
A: mA 30
